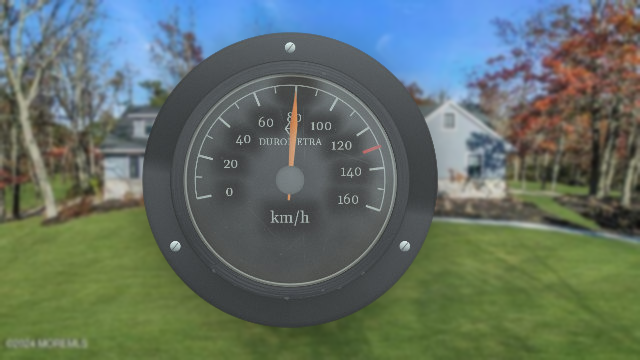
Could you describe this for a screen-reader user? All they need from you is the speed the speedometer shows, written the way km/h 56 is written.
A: km/h 80
